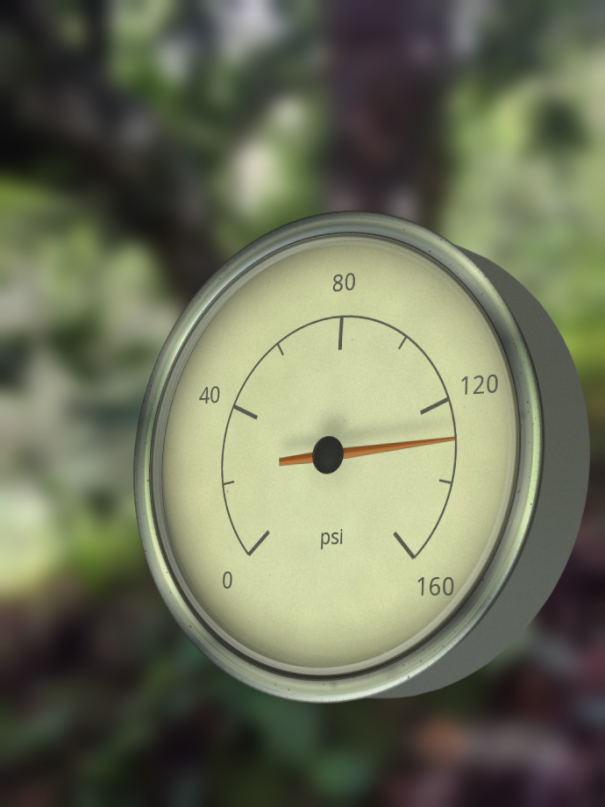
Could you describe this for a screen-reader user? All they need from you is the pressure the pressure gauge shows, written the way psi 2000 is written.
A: psi 130
